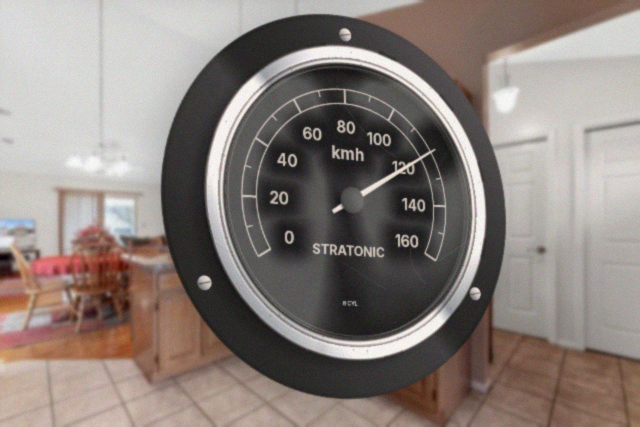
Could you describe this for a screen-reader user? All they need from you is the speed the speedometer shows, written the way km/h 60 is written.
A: km/h 120
